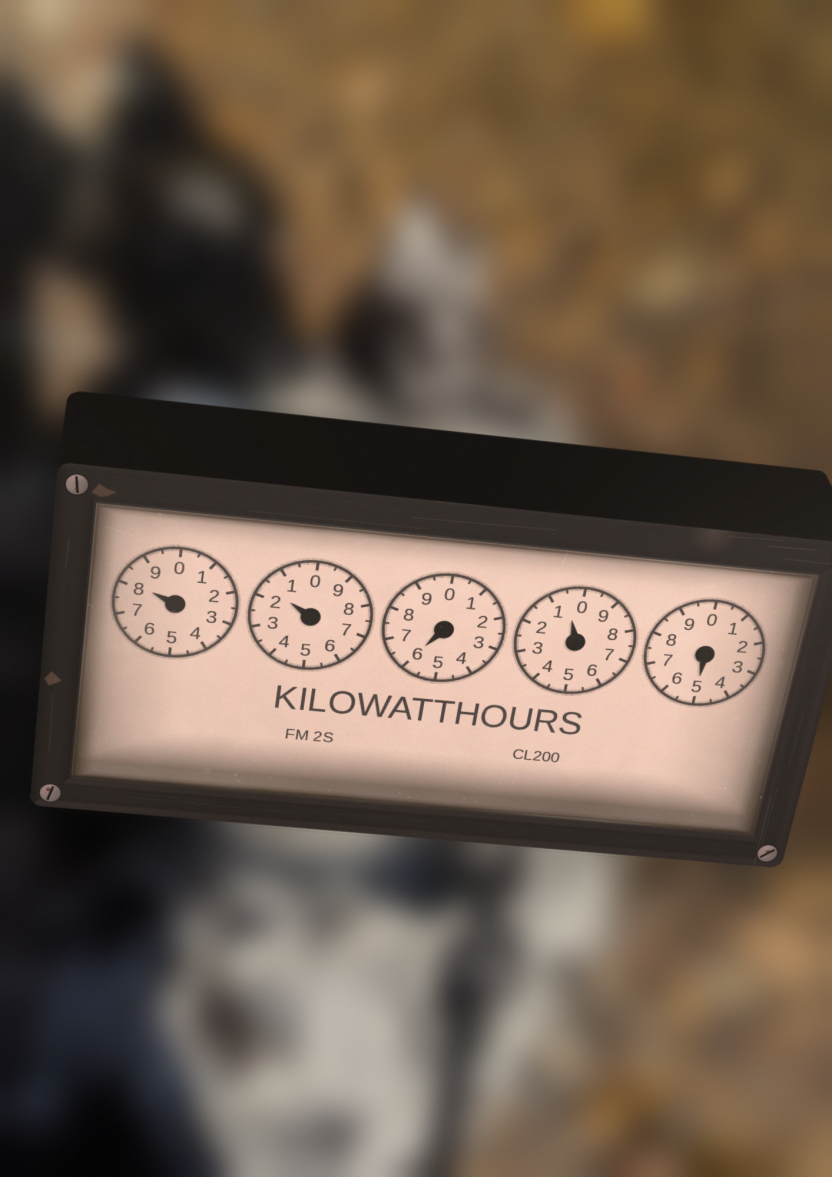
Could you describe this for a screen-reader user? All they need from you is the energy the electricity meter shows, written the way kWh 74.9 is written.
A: kWh 81605
